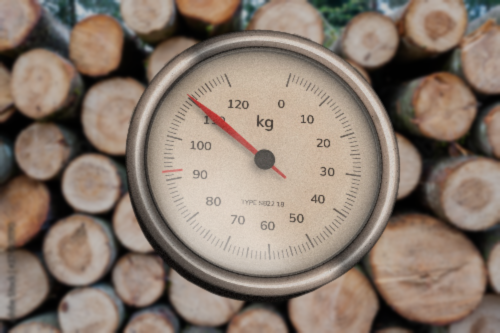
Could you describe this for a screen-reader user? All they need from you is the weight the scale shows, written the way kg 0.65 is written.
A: kg 110
